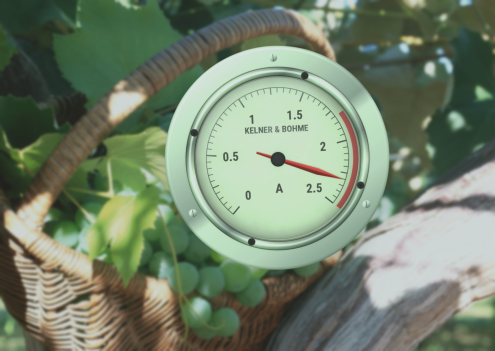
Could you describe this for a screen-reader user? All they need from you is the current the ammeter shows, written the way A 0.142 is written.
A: A 2.3
